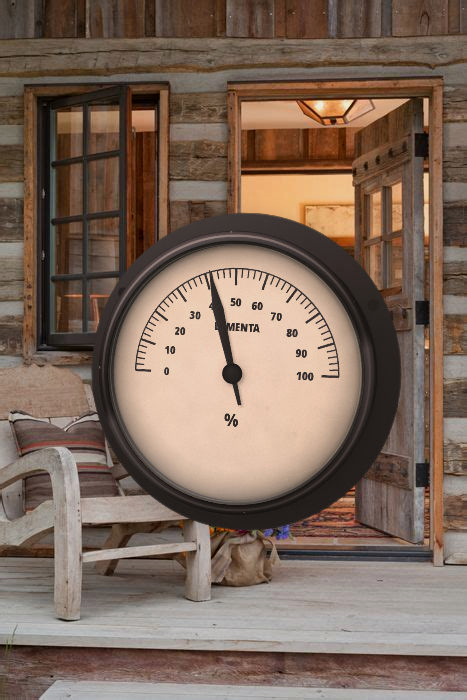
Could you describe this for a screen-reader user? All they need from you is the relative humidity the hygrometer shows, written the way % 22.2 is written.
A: % 42
